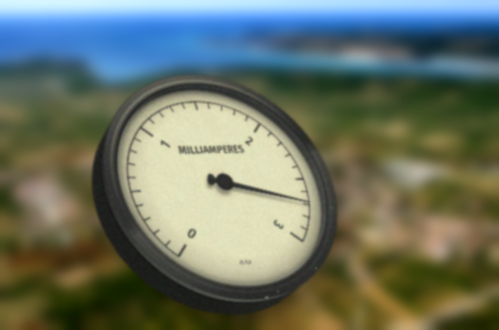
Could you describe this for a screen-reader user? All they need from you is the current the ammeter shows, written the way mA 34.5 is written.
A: mA 2.7
